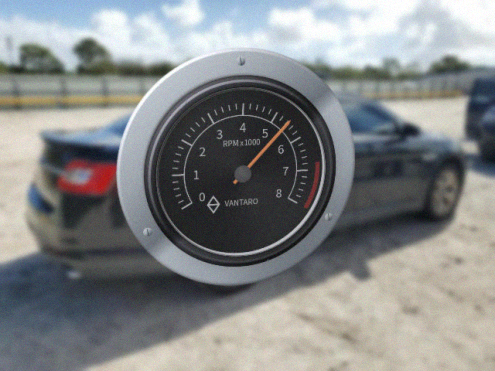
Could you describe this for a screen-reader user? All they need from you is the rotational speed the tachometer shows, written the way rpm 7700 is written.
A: rpm 5400
